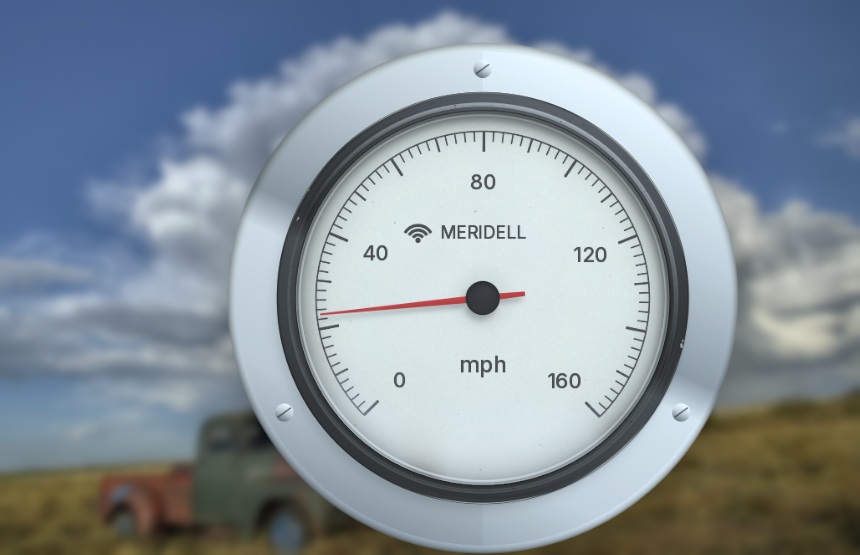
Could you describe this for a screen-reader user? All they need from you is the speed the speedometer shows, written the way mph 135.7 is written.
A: mph 23
